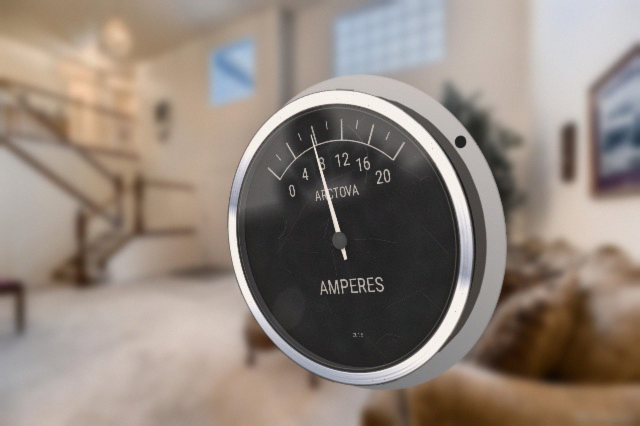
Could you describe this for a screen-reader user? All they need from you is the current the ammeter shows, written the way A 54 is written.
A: A 8
